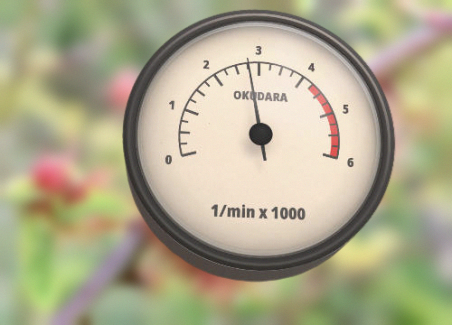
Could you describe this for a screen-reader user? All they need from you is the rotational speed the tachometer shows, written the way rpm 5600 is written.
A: rpm 2750
